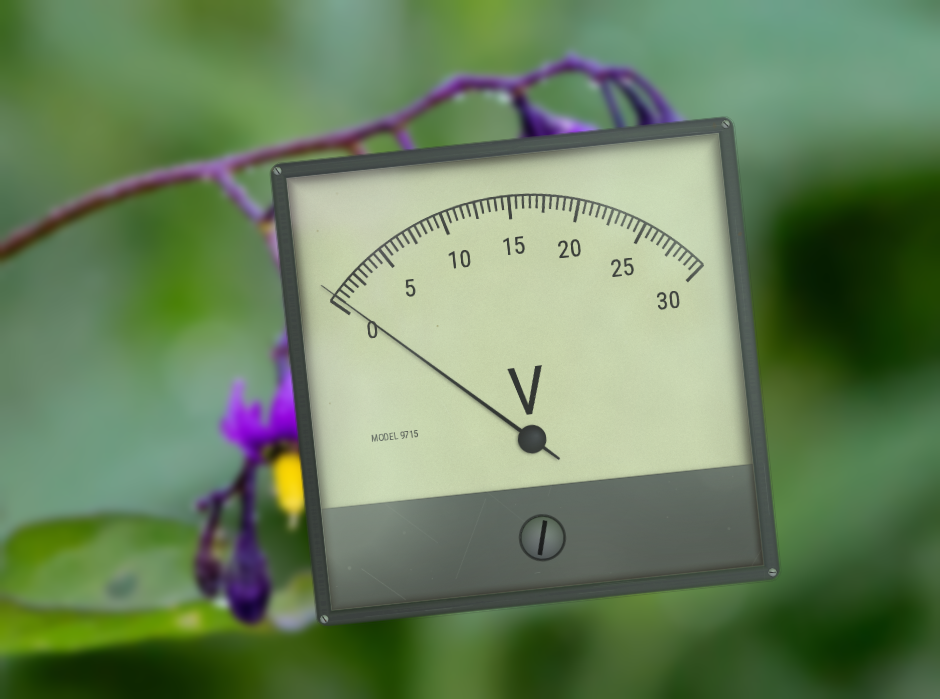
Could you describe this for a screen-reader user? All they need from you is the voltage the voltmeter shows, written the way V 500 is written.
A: V 0.5
